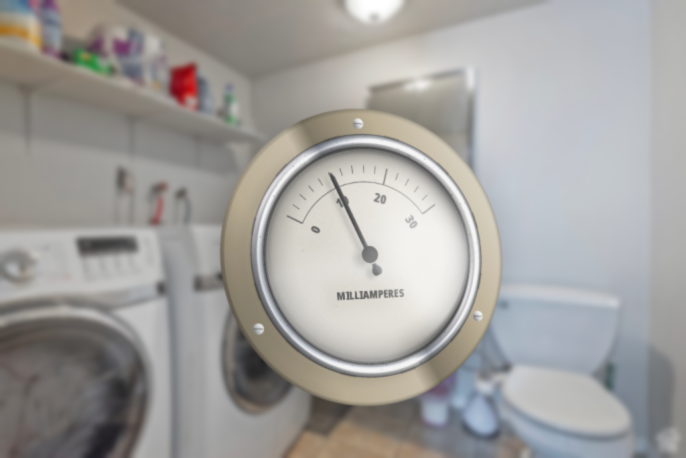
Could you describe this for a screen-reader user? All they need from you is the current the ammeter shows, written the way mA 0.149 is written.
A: mA 10
